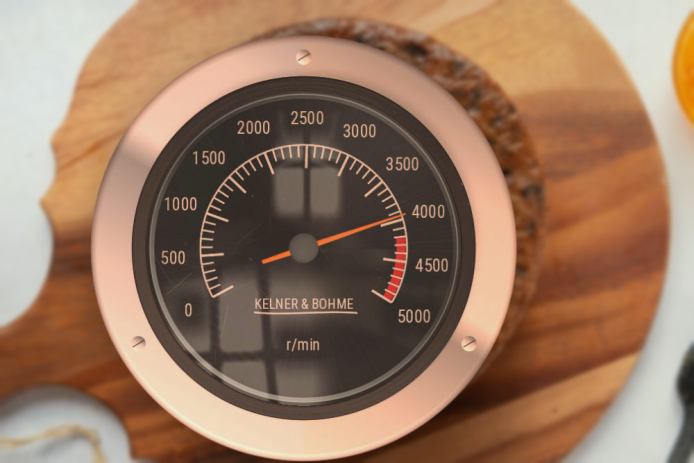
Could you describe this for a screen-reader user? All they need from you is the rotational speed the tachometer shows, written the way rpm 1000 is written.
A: rpm 3950
